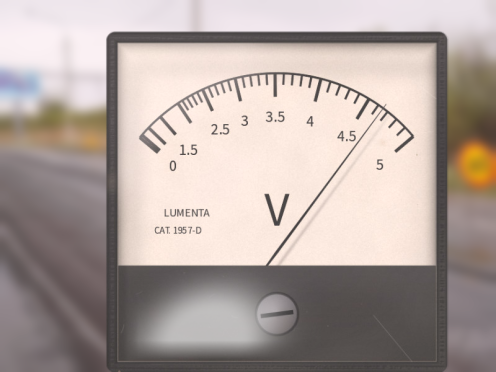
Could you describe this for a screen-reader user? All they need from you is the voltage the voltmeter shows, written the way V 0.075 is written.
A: V 4.65
